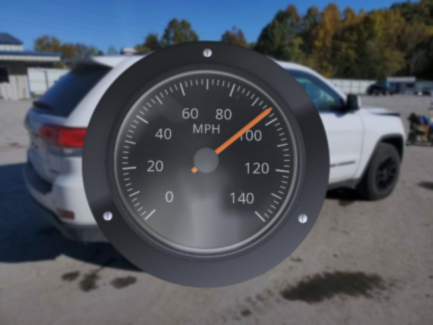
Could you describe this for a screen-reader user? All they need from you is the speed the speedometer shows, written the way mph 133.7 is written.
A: mph 96
